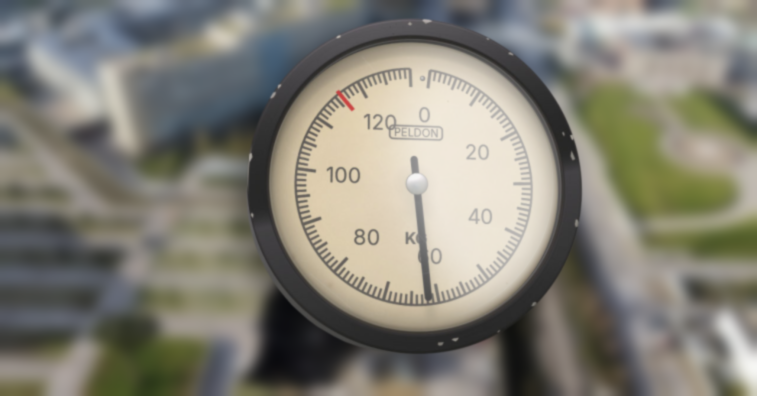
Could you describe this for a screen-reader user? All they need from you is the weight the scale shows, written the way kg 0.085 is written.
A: kg 62
